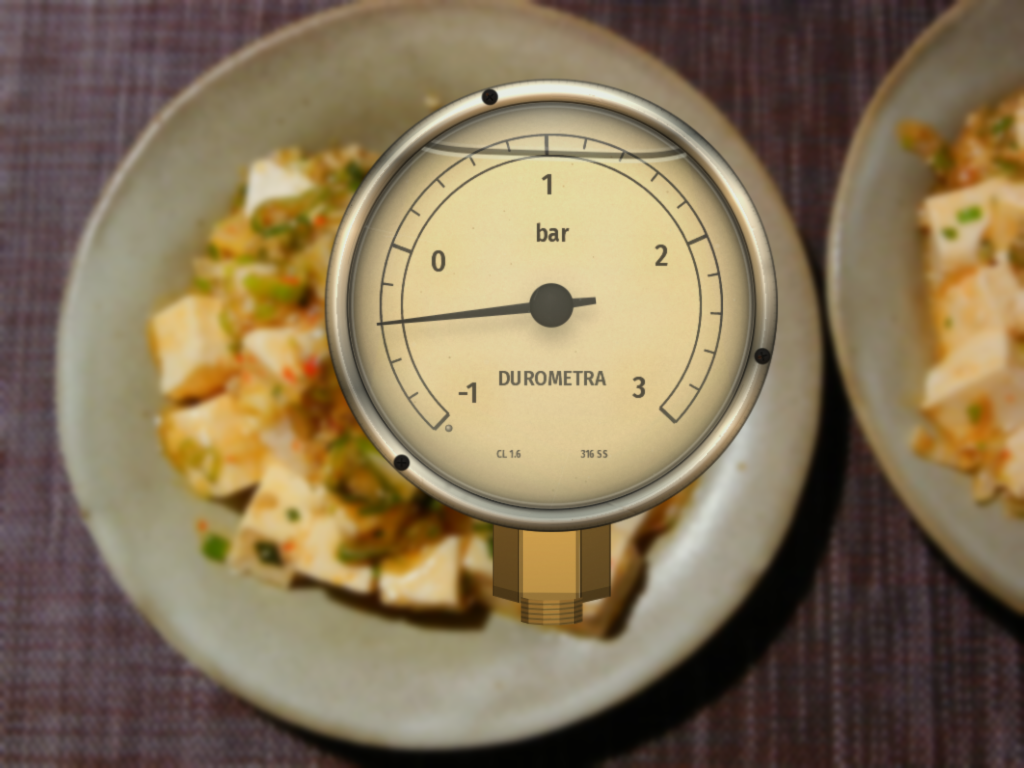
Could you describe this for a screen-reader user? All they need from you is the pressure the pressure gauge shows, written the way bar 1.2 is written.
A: bar -0.4
